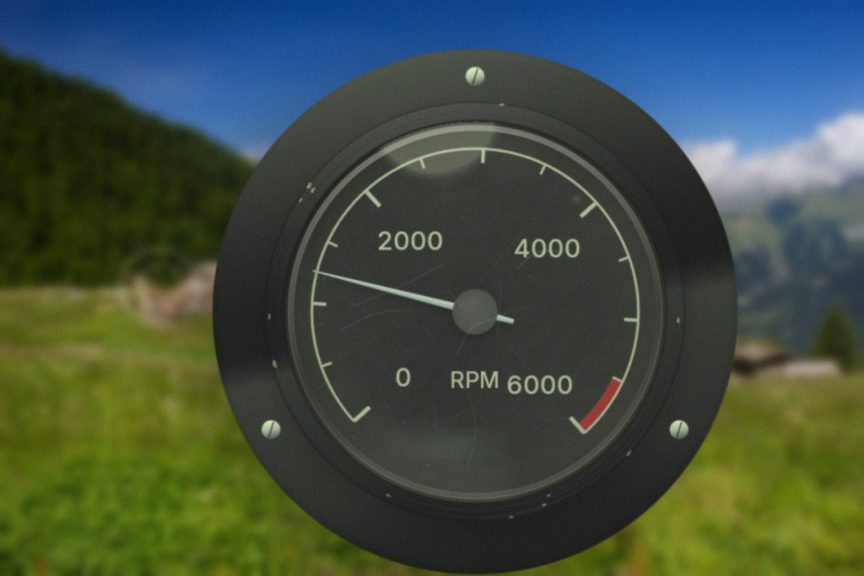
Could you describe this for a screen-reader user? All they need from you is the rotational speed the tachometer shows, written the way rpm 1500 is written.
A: rpm 1250
